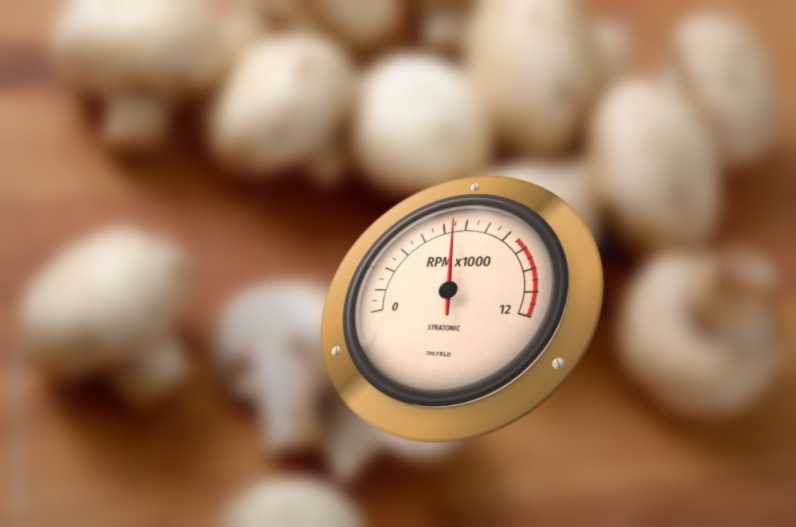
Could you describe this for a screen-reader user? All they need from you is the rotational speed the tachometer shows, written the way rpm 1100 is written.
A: rpm 5500
